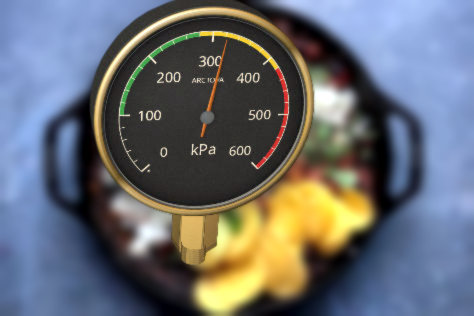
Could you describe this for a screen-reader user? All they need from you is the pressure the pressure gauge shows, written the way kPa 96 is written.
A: kPa 320
